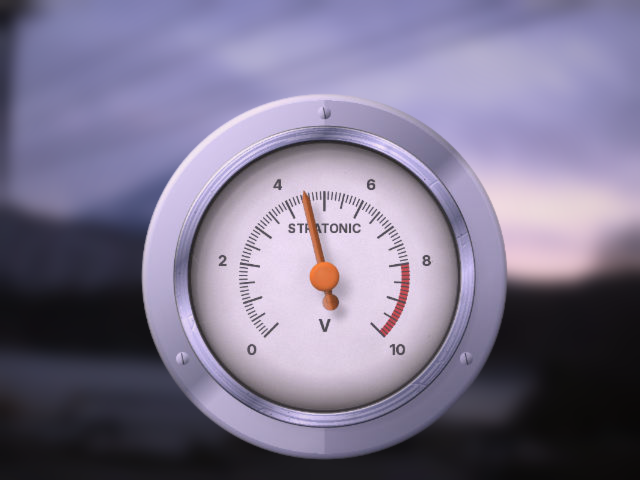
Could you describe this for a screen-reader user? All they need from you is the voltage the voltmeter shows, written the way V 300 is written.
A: V 4.5
